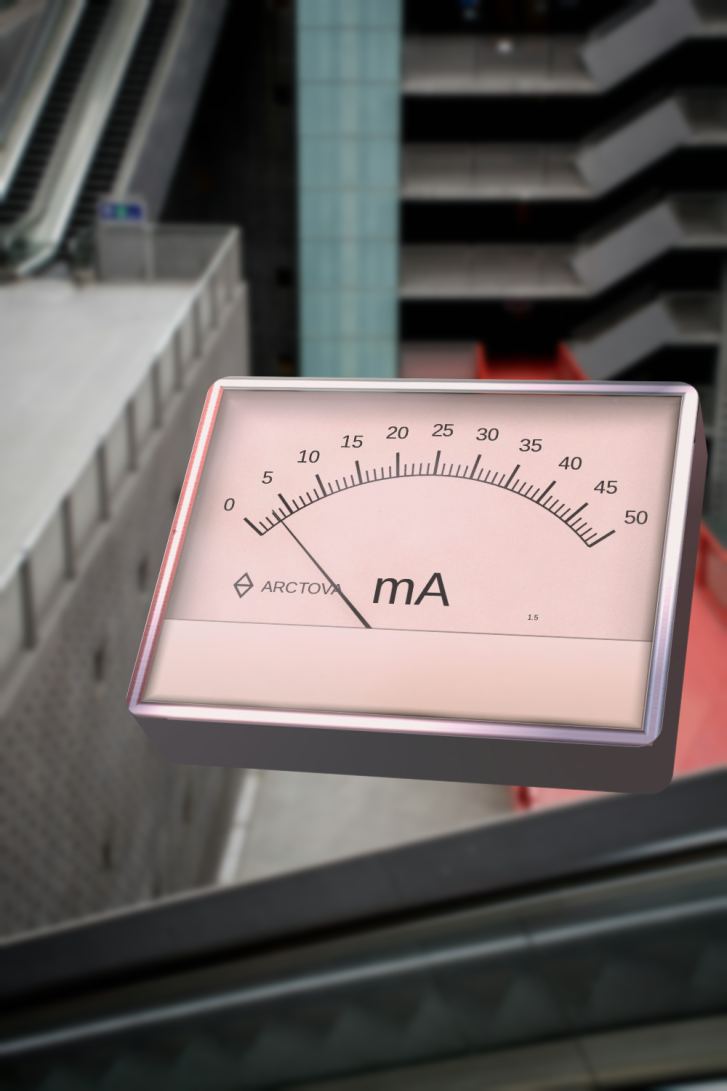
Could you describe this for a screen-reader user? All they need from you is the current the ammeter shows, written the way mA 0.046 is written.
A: mA 3
